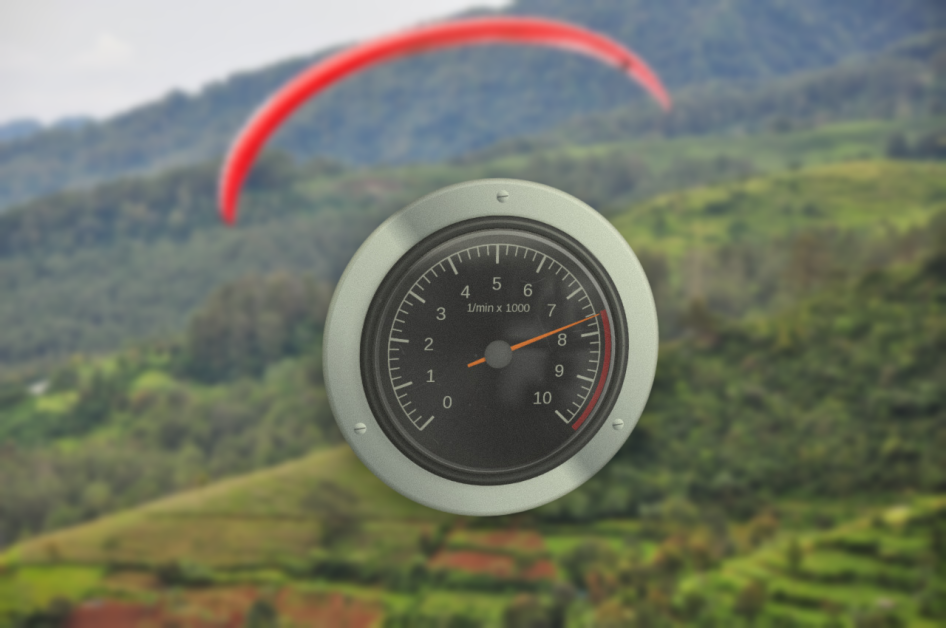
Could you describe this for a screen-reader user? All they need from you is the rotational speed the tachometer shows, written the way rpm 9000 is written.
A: rpm 7600
